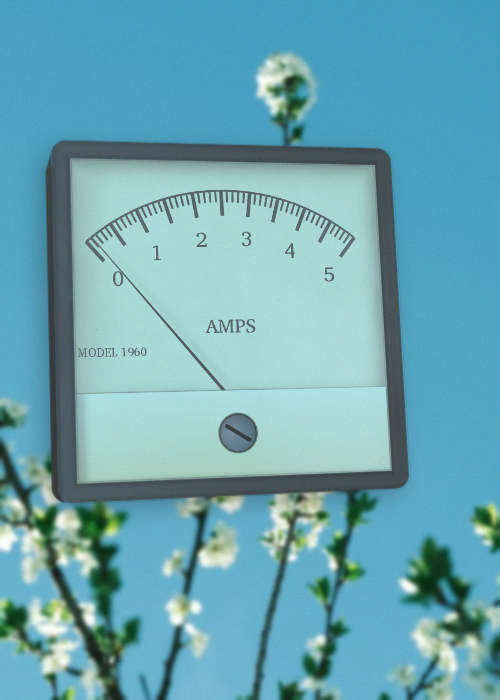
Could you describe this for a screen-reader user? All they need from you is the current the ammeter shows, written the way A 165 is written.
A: A 0.1
